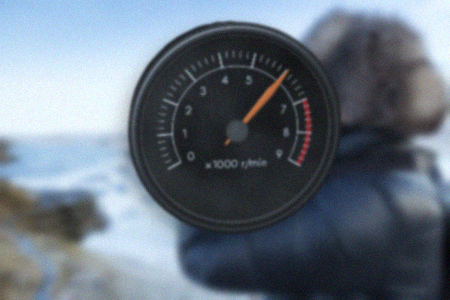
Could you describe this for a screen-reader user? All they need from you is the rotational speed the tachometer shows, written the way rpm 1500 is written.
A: rpm 6000
